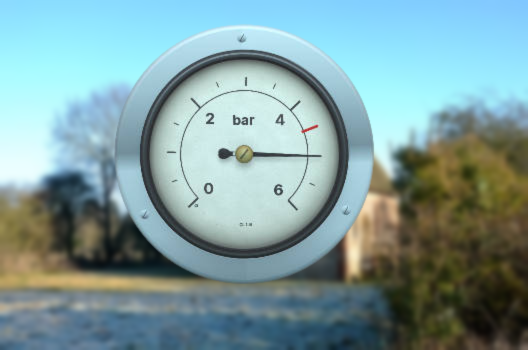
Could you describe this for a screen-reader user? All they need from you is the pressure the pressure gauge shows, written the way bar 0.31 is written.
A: bar 5
